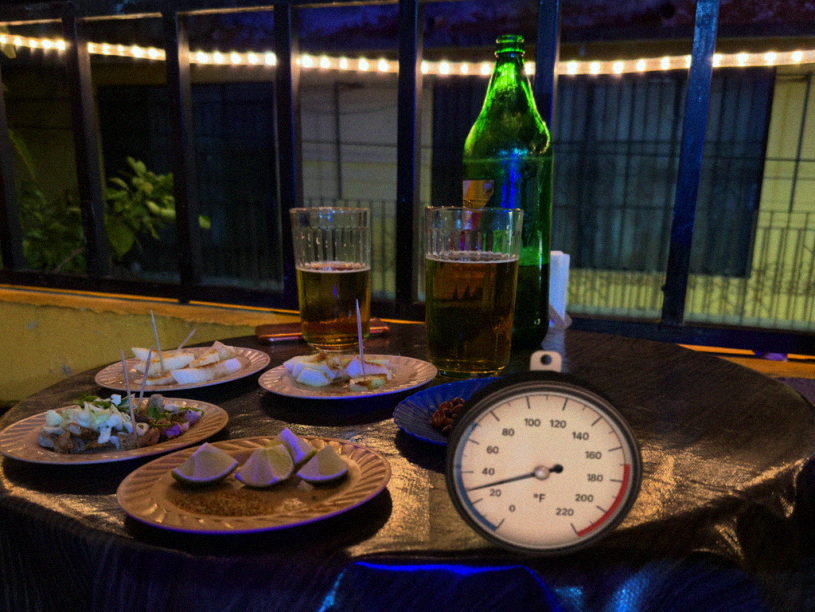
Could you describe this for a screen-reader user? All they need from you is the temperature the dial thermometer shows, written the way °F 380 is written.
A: °F 30
